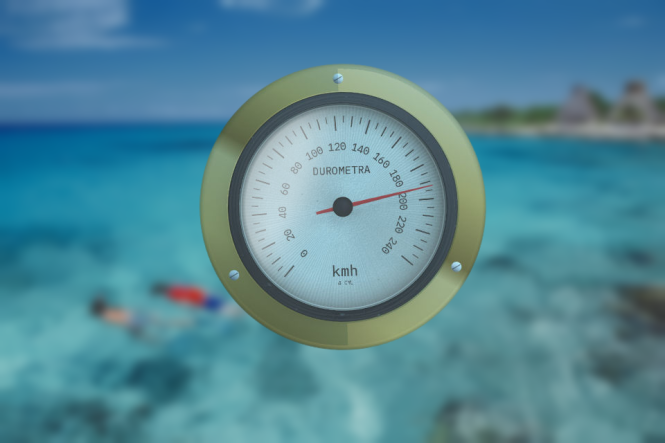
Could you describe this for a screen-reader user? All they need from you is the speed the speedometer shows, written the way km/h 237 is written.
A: km/h 192.5
